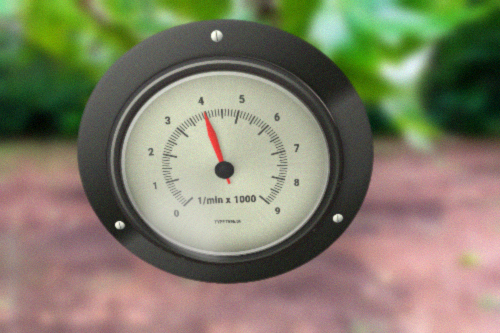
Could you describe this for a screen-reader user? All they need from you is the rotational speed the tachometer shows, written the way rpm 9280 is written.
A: rpm 4000
